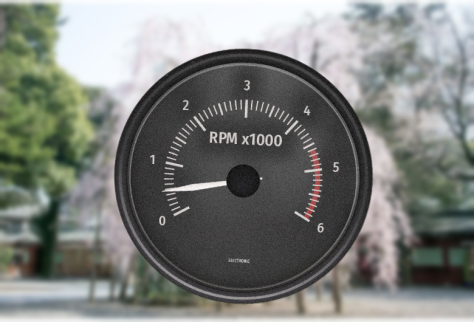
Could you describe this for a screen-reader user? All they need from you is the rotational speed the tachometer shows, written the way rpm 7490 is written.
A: rpm 500
